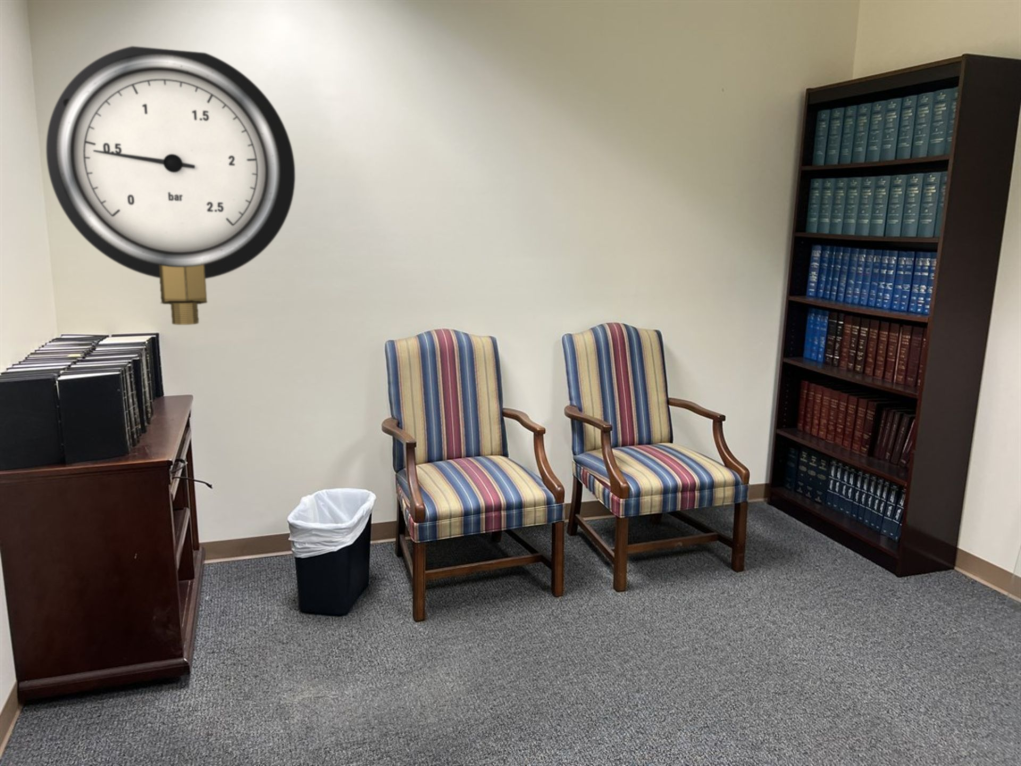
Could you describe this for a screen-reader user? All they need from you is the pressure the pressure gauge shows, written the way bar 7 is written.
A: bar 0.45
